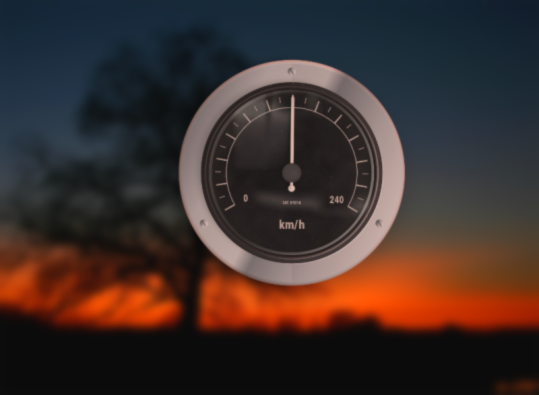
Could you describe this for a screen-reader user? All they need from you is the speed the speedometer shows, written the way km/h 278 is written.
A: km/h 120
